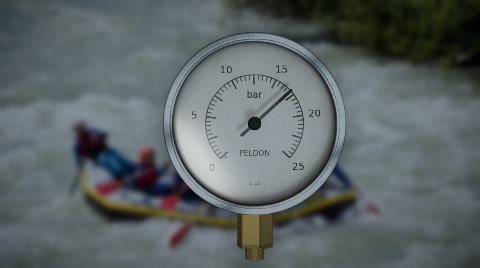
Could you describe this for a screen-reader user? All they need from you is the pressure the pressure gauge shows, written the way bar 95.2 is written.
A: bar 17
